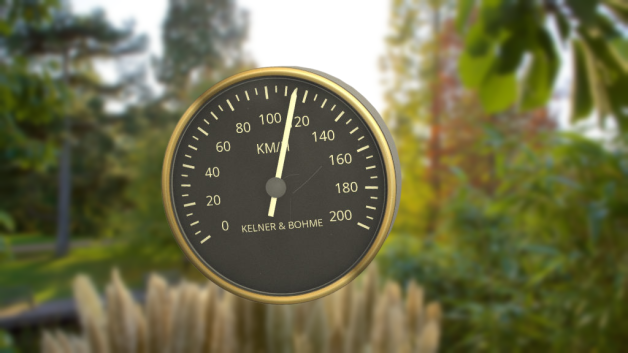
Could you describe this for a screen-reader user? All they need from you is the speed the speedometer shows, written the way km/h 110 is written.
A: km/h 115
